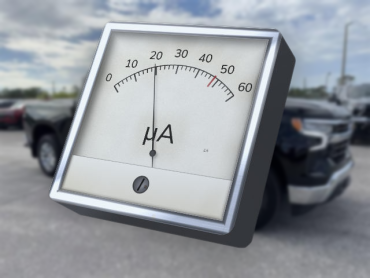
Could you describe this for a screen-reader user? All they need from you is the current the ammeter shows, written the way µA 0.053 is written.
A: µA 20
